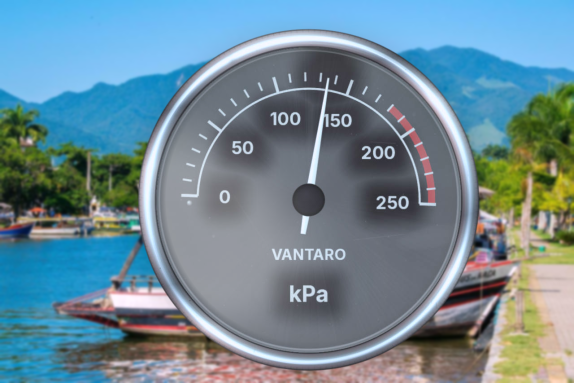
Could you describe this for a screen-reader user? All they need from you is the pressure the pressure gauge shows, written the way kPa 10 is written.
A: kPa 135
